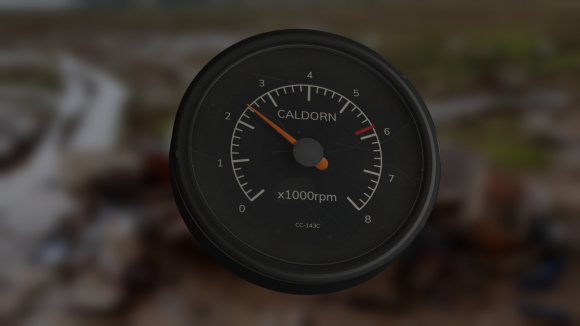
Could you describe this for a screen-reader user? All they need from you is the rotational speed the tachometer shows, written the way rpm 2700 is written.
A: rpm 2400
